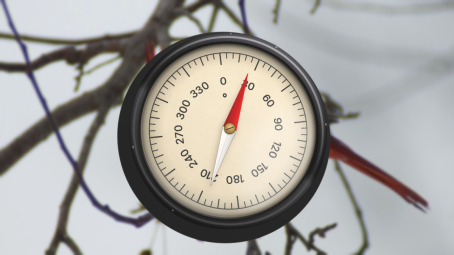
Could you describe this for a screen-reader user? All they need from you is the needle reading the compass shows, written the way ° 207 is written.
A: ° 25
